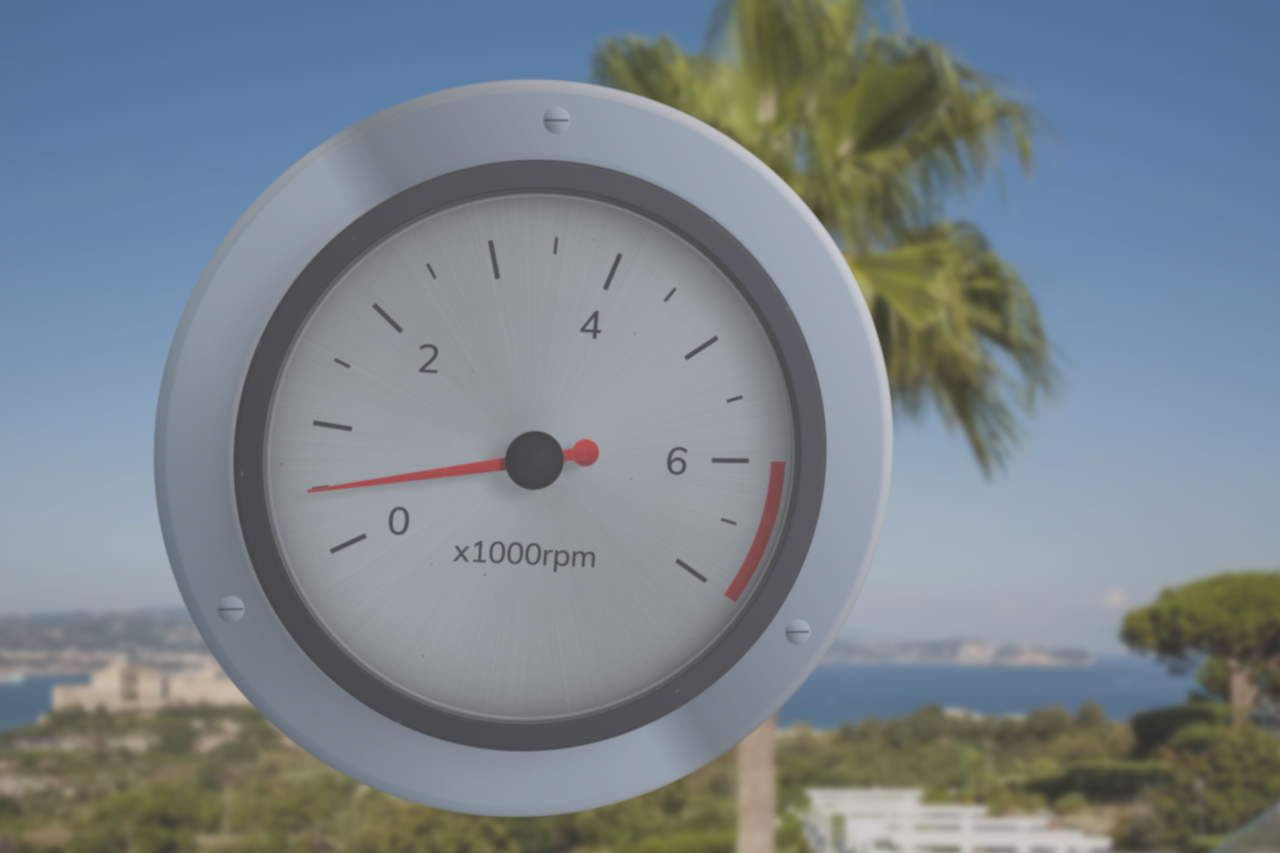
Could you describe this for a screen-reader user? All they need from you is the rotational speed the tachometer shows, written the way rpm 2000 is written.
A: rpm 500
